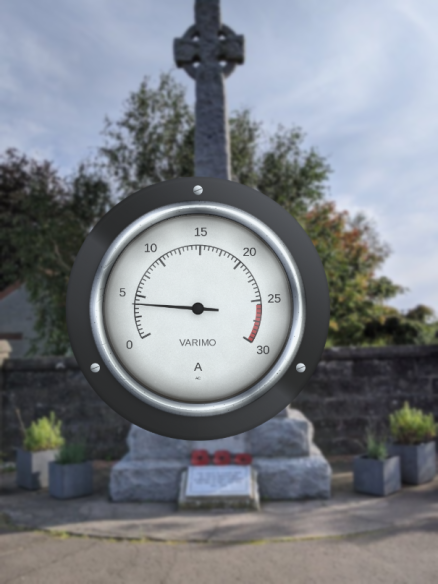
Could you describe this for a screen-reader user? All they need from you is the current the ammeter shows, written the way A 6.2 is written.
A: A 4
